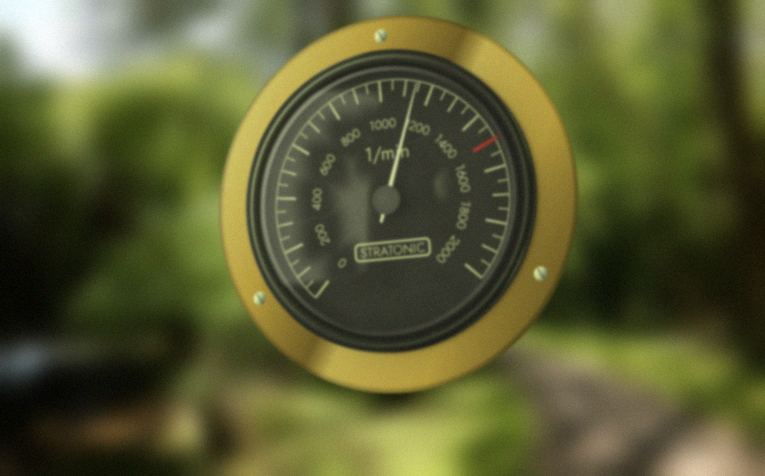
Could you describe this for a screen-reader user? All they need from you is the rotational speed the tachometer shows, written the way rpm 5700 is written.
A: rpm 1150
